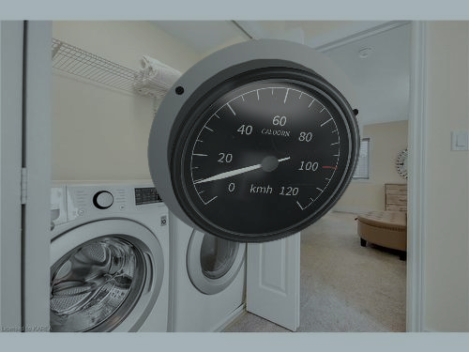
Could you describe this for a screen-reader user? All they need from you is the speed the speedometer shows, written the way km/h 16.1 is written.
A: km/h 10
